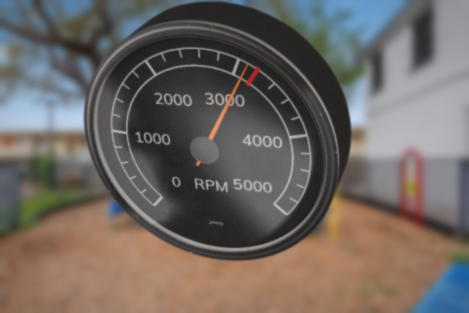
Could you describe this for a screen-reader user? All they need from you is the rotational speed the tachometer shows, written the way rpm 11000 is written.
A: rpm 3100
